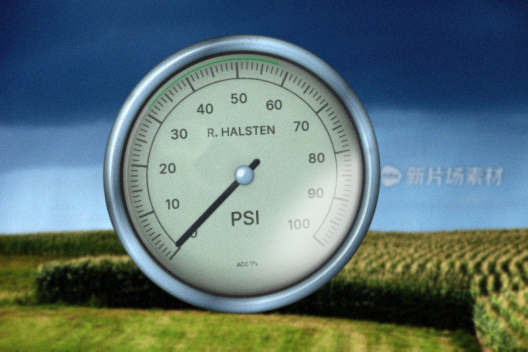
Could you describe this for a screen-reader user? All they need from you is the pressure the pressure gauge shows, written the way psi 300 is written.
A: psi 1
